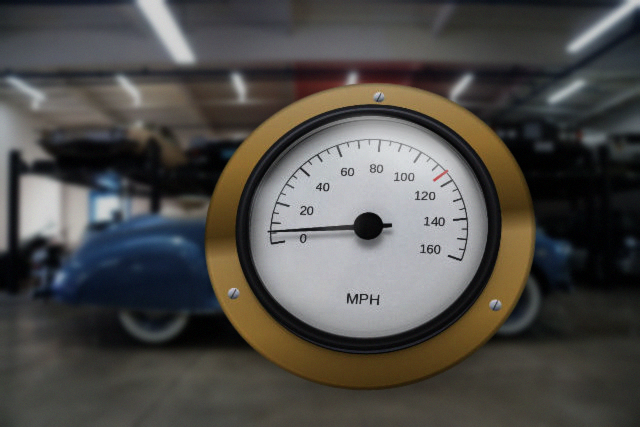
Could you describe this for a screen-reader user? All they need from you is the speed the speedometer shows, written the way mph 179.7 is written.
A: mph 5
